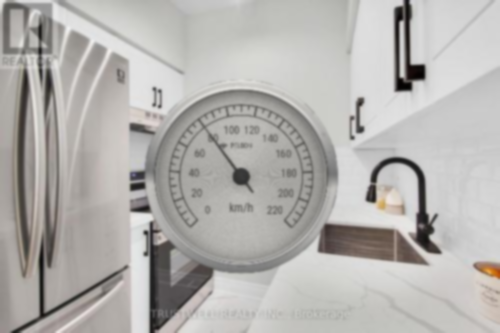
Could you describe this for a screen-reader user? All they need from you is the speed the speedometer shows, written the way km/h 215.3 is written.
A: km/h 80
